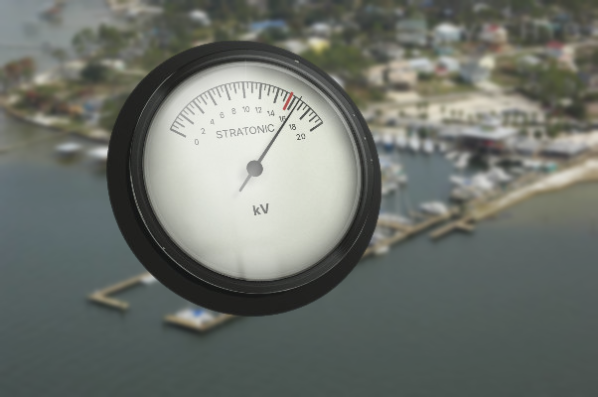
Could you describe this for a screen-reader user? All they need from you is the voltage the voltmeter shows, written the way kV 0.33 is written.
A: kV 16.5
